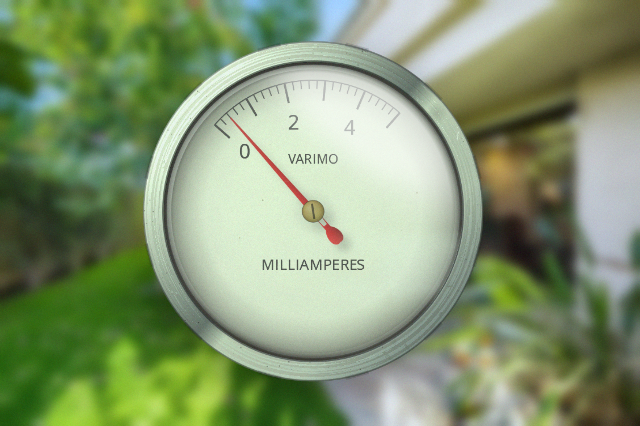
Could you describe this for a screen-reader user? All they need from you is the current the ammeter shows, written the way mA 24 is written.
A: mA 0.4
